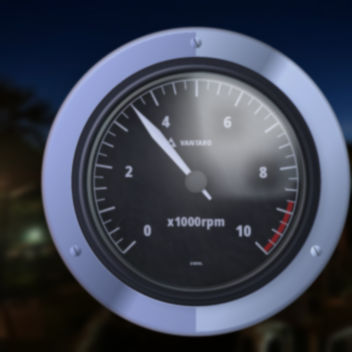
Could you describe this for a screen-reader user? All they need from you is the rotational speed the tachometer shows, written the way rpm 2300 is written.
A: rpm 3500
